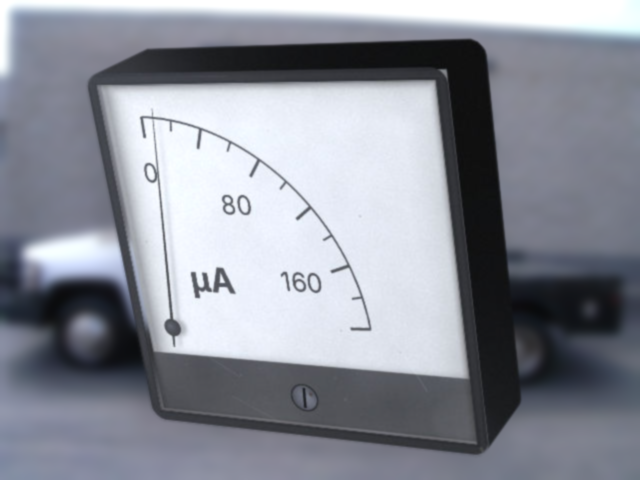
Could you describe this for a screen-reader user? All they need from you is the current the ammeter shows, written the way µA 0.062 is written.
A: µA 10
